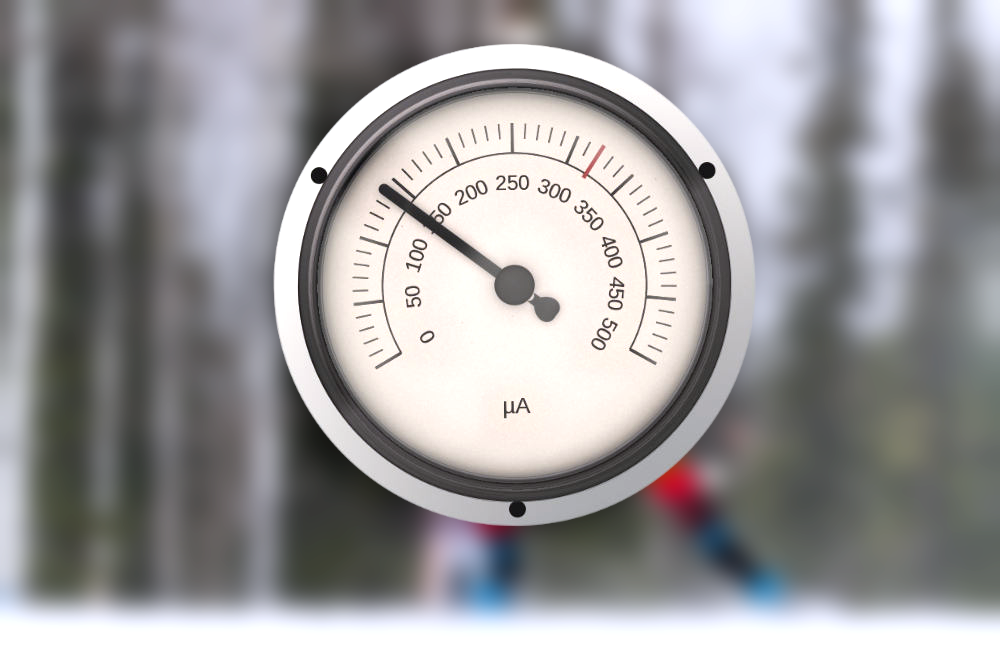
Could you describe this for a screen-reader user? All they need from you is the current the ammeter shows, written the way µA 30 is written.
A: µA 140
